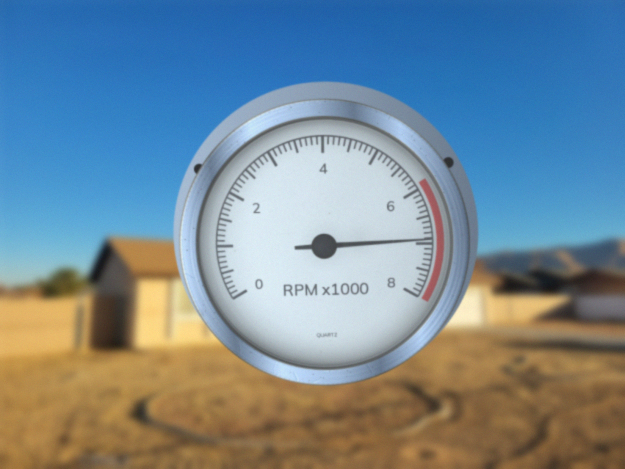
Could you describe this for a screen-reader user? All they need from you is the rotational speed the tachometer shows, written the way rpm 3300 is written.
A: rpm 6900
